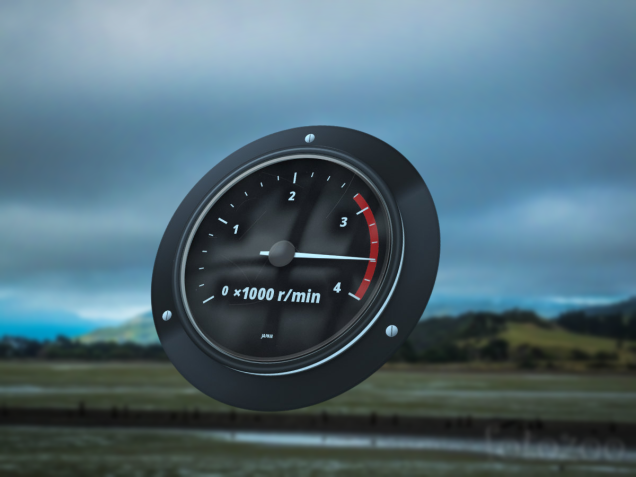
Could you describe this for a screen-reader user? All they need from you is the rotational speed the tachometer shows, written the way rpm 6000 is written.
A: rpm 3600
